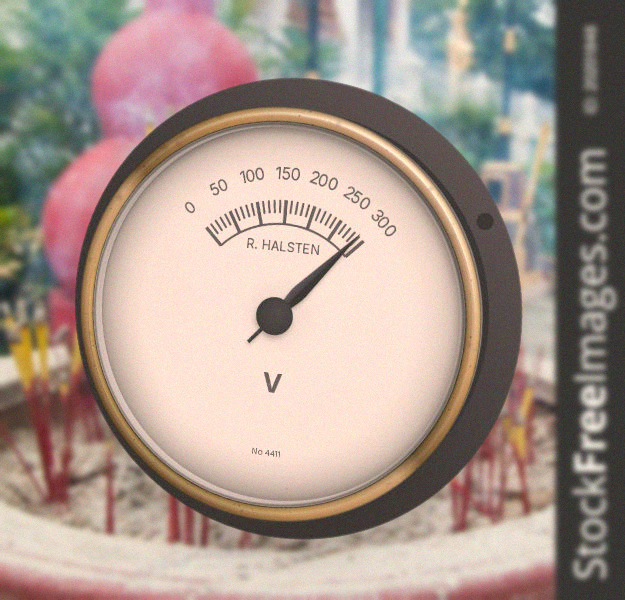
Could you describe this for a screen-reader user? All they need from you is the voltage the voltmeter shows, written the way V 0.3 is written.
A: V 290
